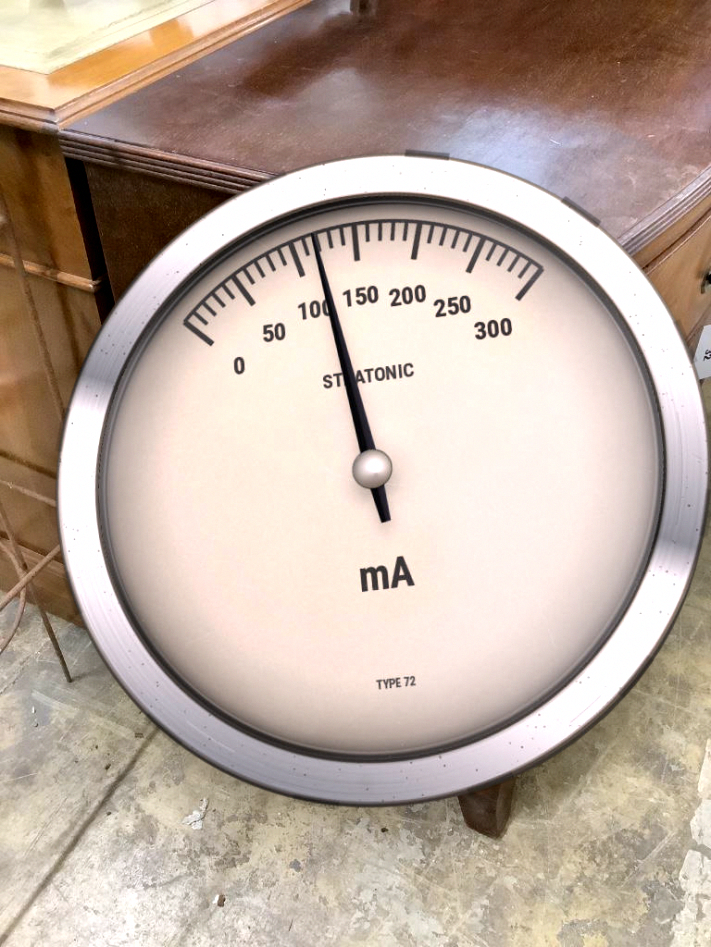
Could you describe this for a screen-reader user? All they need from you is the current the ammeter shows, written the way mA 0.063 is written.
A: mA 120
